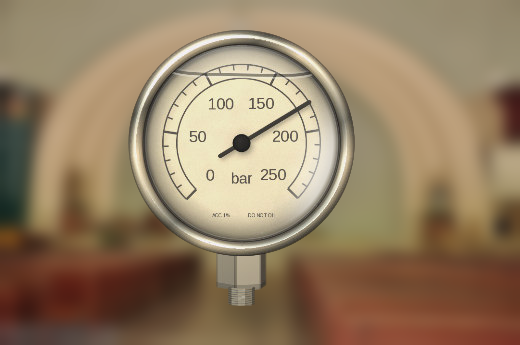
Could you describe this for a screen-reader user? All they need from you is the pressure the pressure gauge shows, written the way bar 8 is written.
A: bar 180
